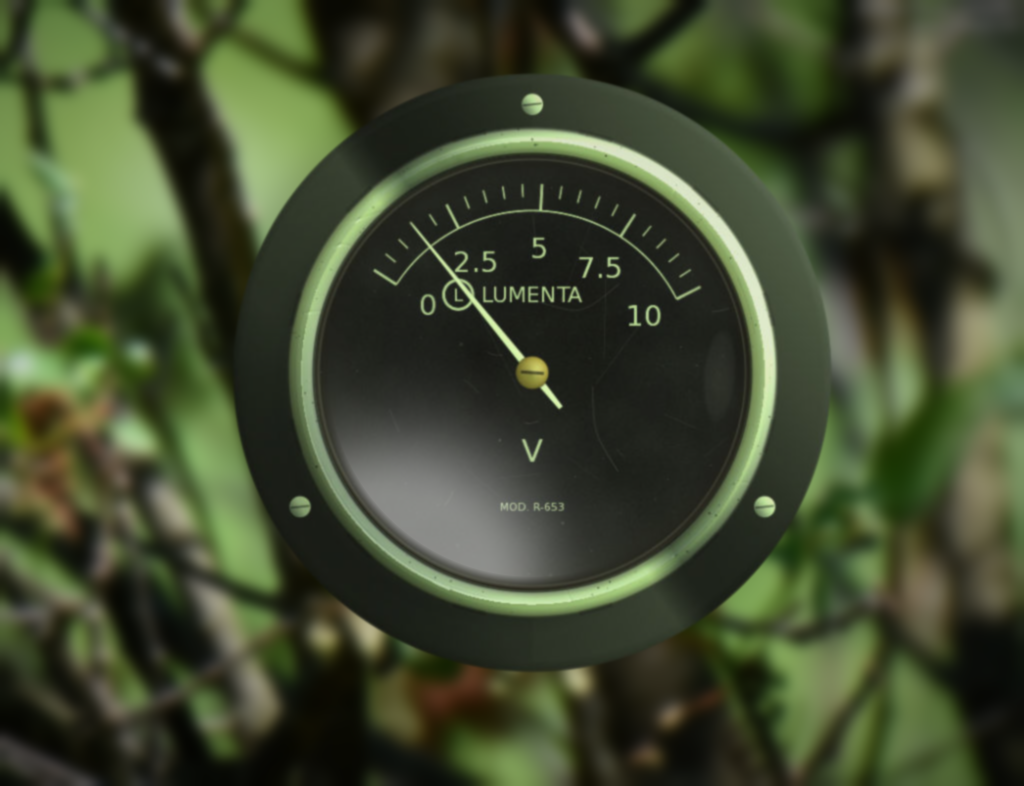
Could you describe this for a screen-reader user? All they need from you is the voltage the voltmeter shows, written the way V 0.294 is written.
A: V 1.5
